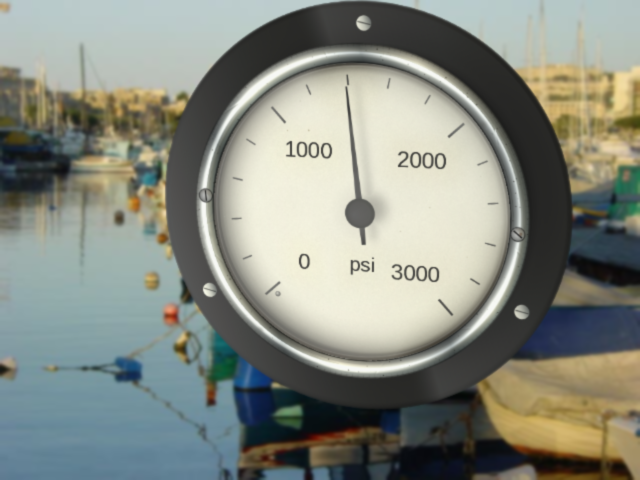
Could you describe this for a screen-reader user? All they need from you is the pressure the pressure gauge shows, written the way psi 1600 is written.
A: psi 1400
